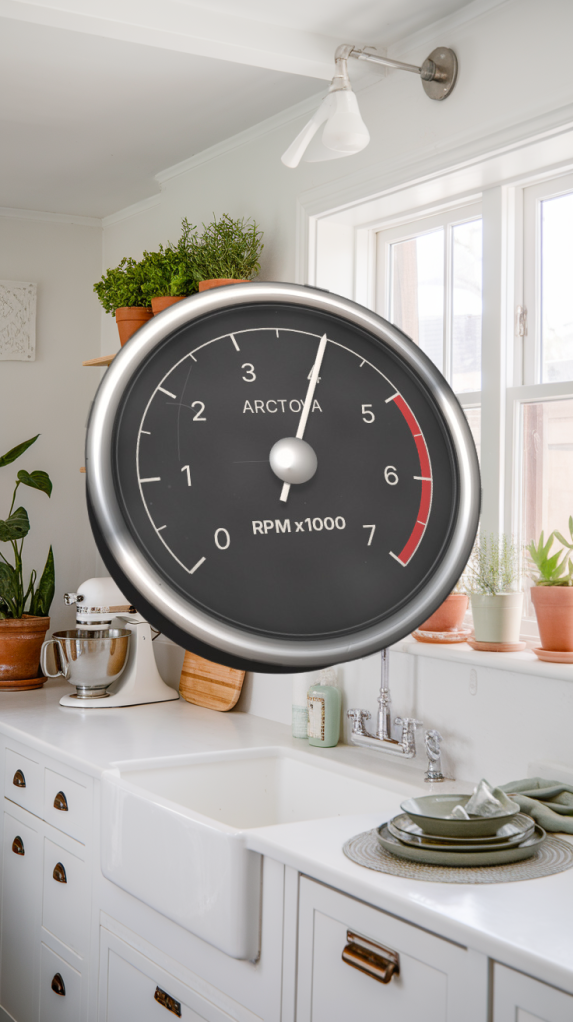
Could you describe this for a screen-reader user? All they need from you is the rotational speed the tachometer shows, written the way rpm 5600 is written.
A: rpm 4000
